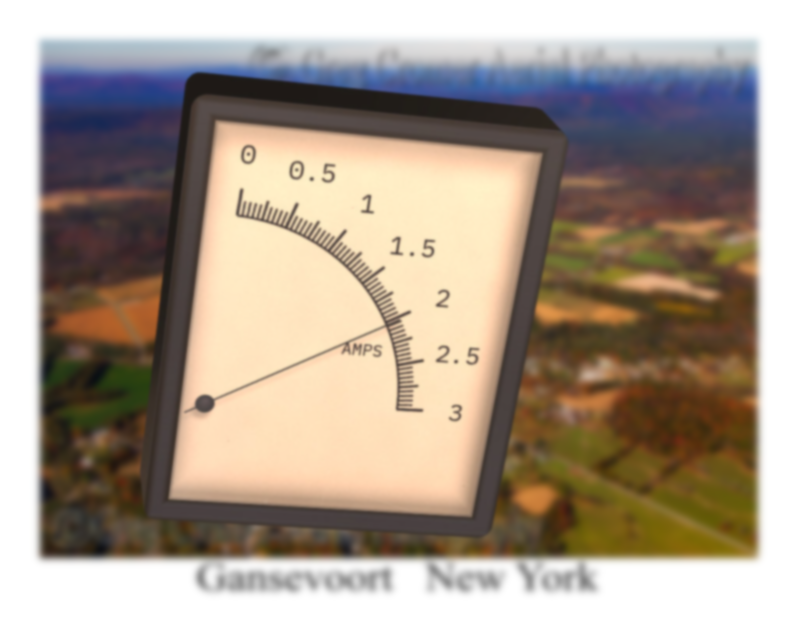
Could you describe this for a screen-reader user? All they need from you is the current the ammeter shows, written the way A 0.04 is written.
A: A 2
